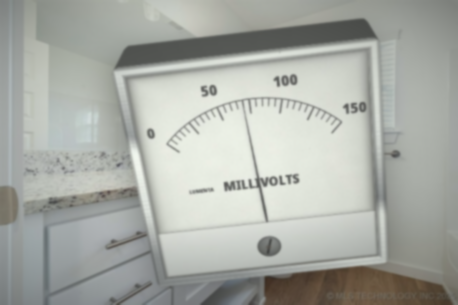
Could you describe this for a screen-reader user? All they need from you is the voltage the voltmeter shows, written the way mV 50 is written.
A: mV 70
